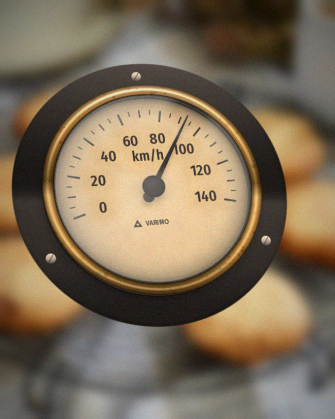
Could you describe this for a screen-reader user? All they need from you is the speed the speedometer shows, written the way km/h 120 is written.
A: km/h 92.5
